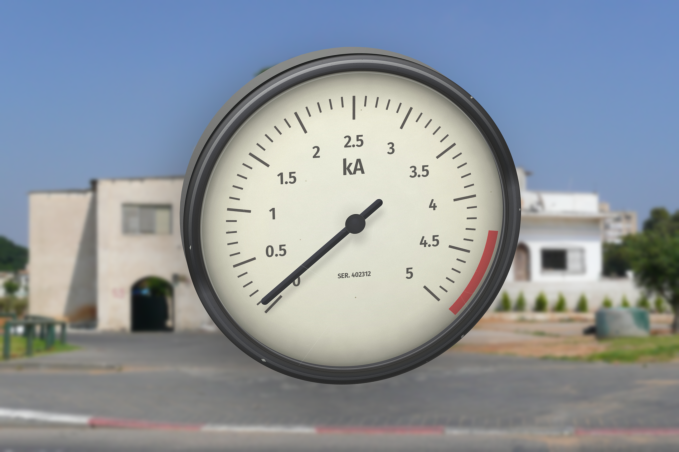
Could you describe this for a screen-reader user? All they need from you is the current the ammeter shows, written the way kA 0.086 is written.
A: kA 0.1
